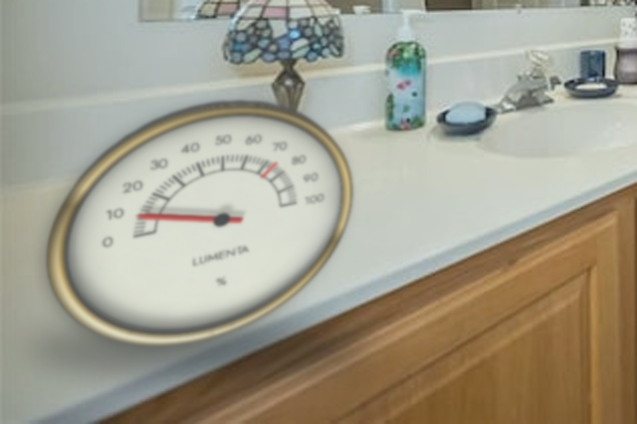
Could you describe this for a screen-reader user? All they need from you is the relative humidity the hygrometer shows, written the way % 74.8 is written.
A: % 10
